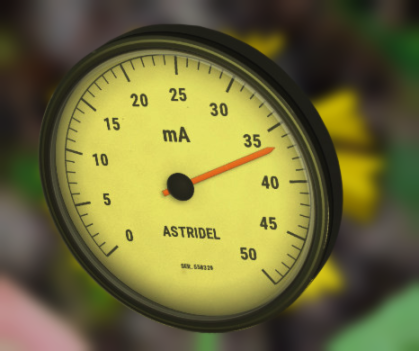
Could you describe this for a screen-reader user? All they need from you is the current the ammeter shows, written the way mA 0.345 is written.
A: mA 36.5
